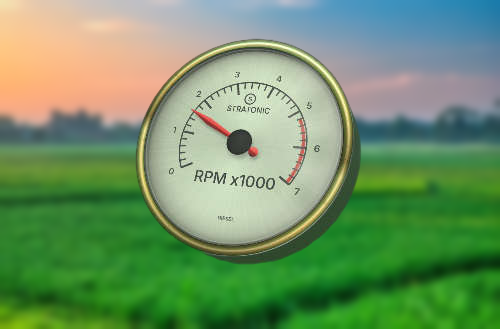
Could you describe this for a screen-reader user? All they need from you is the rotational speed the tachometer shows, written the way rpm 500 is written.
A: rpm 1600
